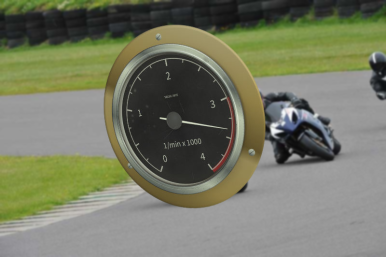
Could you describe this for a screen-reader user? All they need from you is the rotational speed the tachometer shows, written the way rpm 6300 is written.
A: rpm 3375
